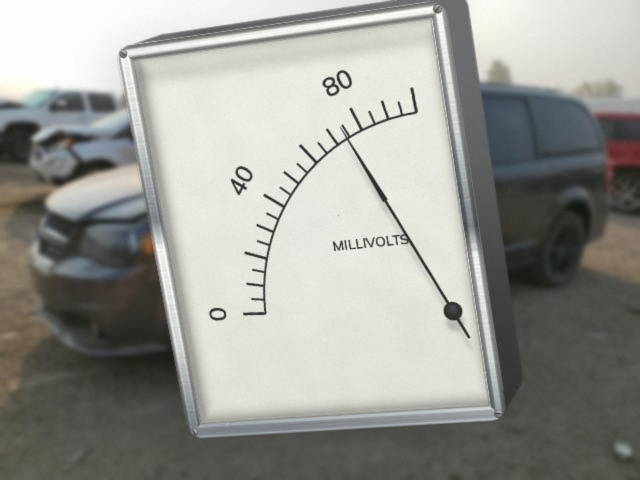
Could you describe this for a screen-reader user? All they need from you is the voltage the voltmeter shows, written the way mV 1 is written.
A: mV 75
